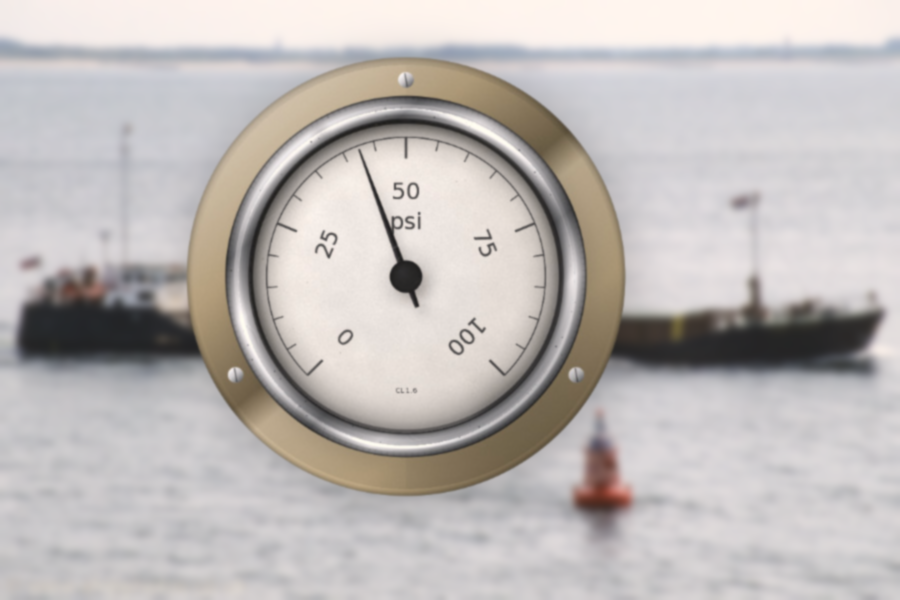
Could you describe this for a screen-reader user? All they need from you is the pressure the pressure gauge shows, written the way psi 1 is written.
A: psi 42.5
